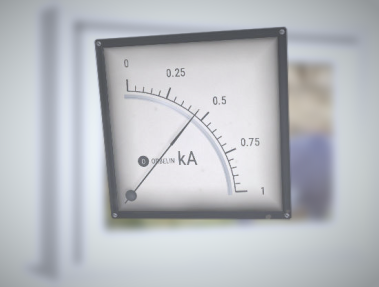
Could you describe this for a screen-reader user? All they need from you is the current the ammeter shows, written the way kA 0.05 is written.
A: kA 0.45
